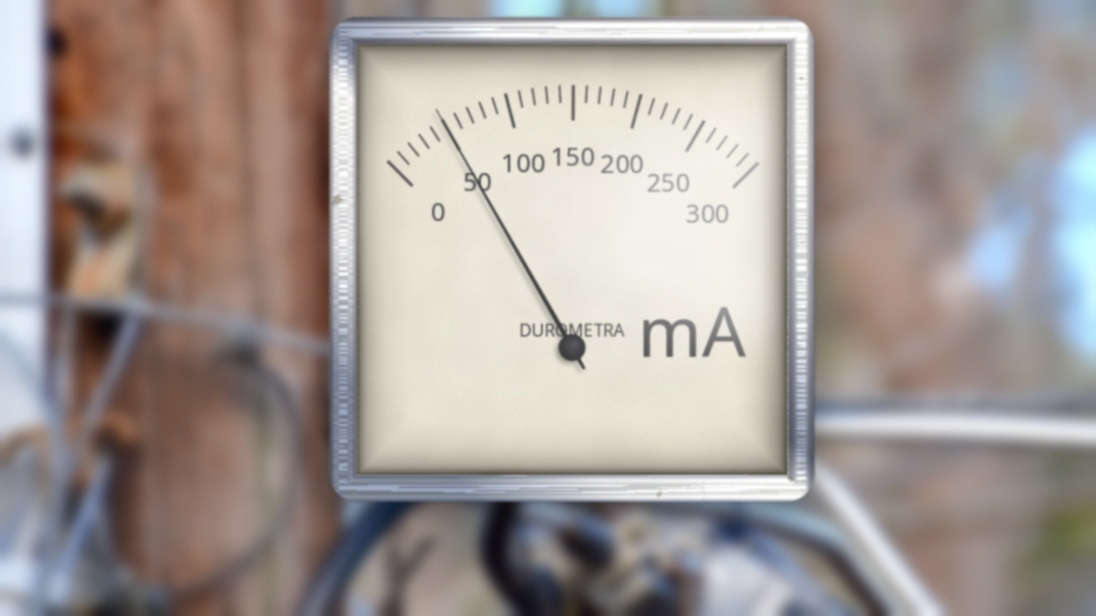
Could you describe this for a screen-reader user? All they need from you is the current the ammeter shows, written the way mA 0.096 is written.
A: mA 50
